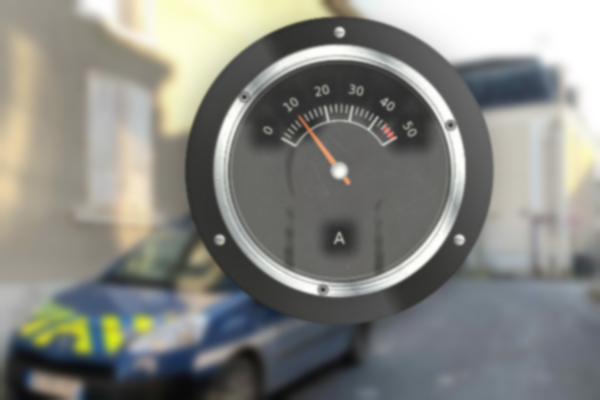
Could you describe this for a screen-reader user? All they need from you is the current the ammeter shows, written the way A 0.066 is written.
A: A 10
